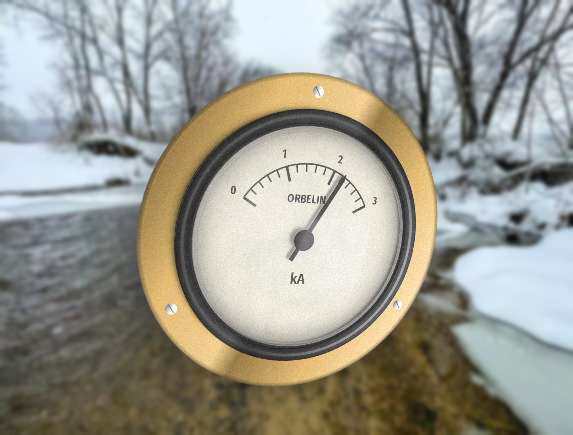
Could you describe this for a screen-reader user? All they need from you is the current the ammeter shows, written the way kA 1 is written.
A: kA 2.2
